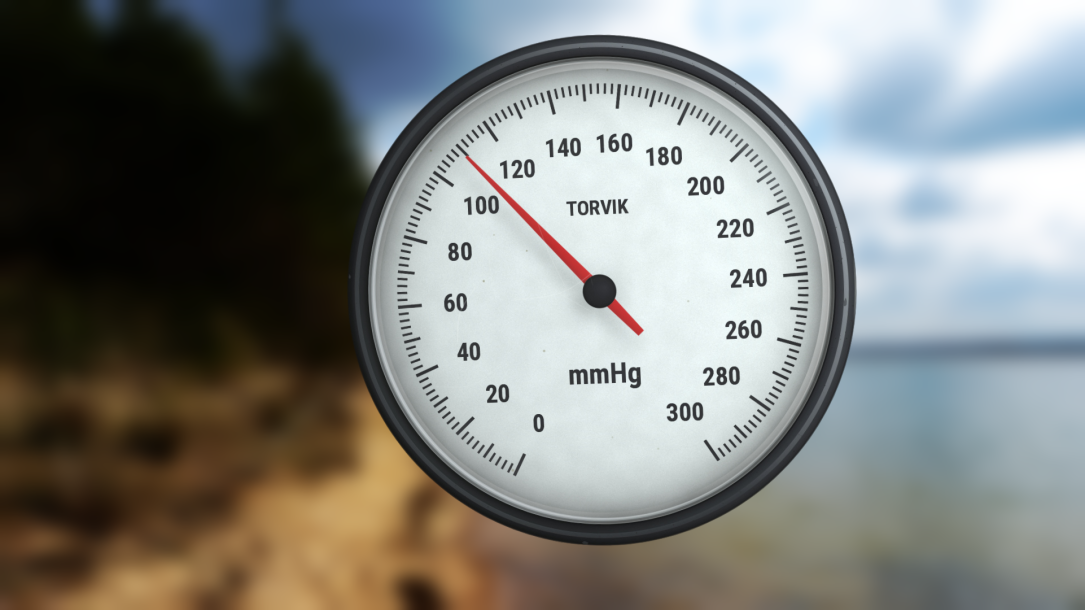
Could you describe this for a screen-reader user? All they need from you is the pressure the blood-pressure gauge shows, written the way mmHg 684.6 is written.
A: mmHg 110
